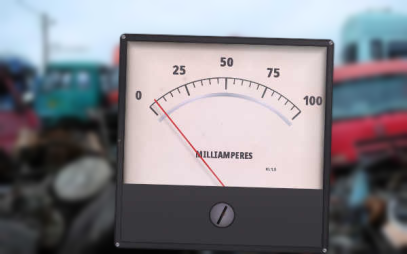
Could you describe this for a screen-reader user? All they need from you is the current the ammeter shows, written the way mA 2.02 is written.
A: mA 5
